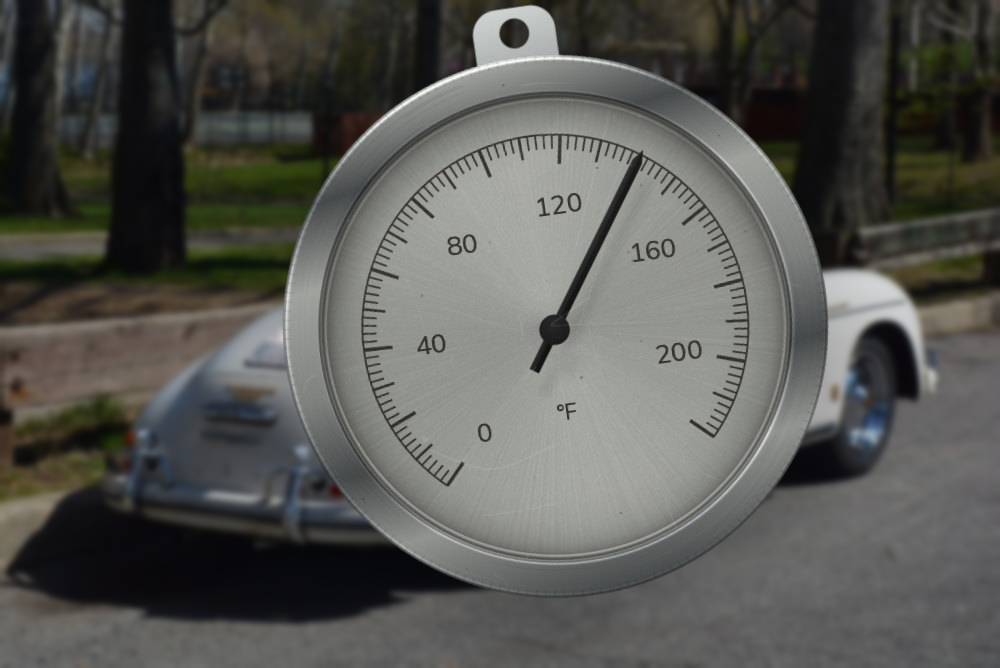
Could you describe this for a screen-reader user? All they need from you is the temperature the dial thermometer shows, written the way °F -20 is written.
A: °F 140
